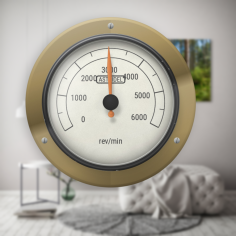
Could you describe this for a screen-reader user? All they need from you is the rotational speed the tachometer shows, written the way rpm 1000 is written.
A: rpm 3000
